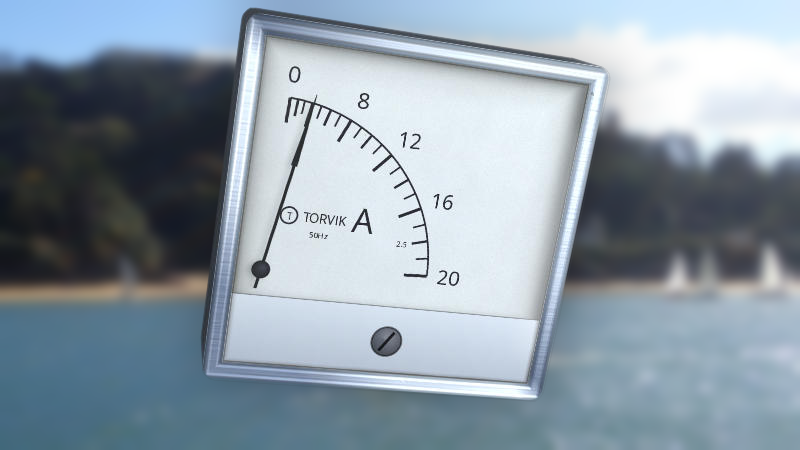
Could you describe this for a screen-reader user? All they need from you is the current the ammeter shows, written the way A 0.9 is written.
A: A 4
